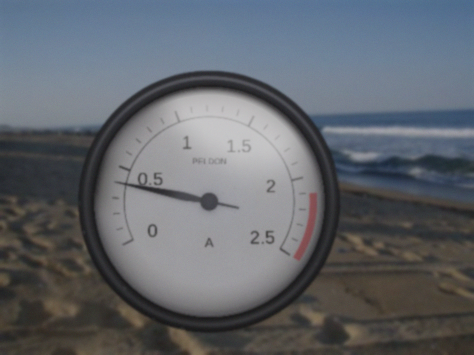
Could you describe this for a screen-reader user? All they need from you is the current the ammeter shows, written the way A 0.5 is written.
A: A 0.4
